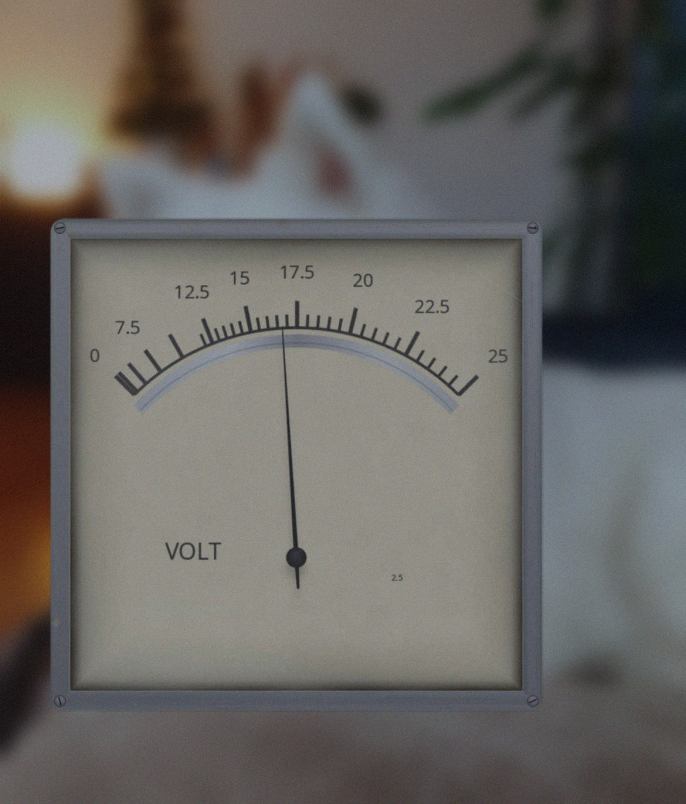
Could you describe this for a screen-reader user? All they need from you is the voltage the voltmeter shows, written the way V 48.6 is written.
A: V 16.75
